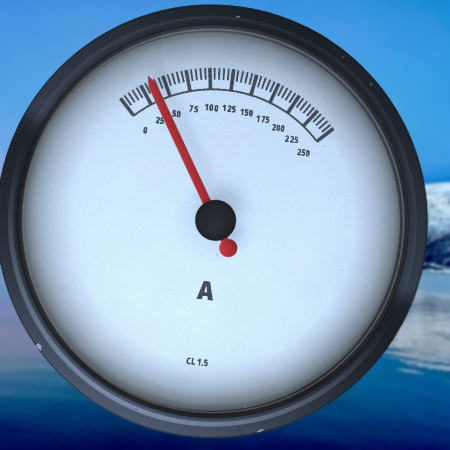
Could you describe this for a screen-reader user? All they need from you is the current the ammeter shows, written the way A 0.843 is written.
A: A 35
